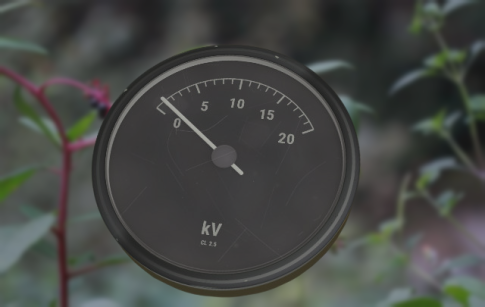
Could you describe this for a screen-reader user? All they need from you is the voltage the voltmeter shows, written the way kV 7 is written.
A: kV 1
